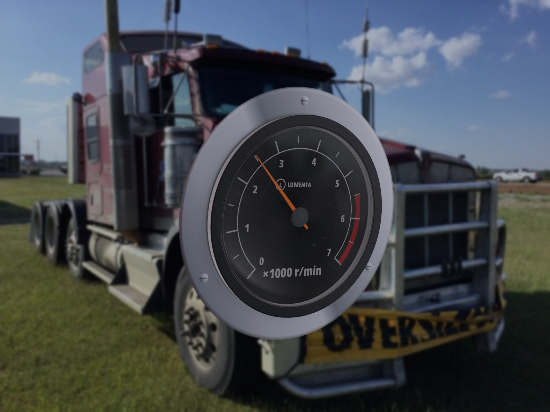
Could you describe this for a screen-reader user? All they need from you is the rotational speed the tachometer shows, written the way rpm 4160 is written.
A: rpm 2500
